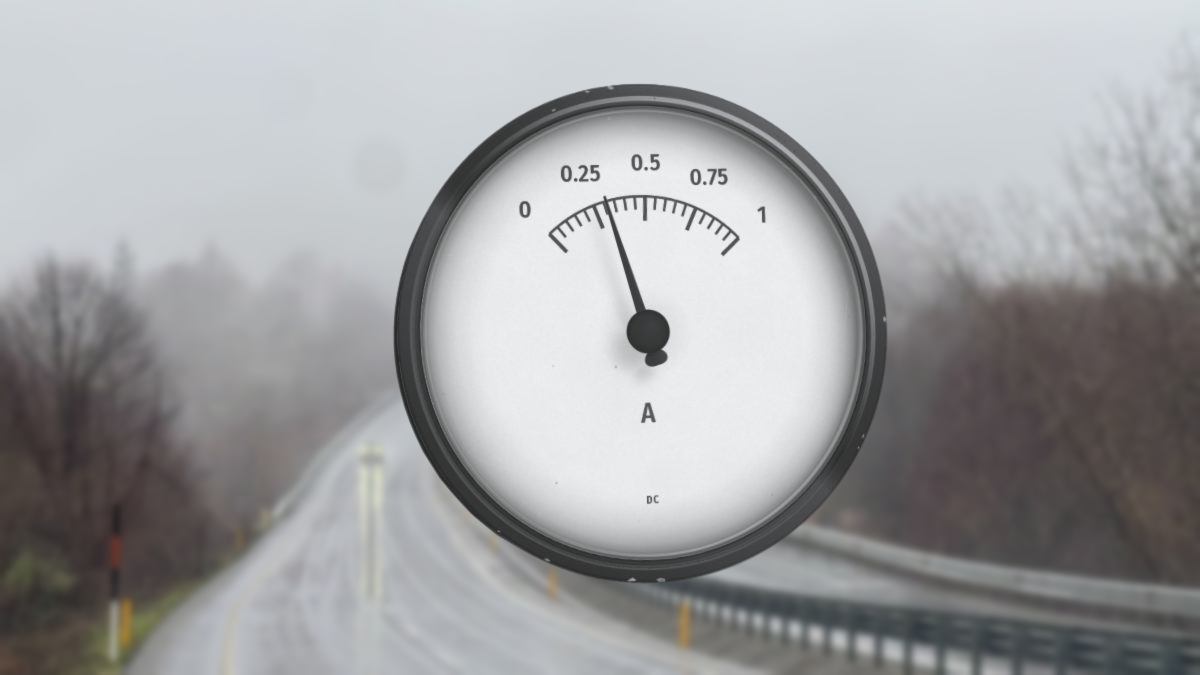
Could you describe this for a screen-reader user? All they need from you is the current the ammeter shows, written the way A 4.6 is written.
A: A 0.3
